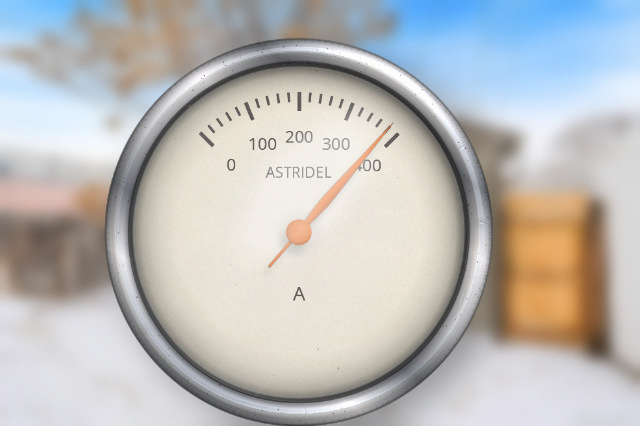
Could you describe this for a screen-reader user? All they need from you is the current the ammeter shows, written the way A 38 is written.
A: A 380
